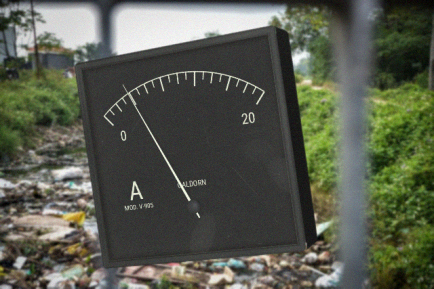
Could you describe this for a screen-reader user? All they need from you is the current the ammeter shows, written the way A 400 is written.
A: A 4
